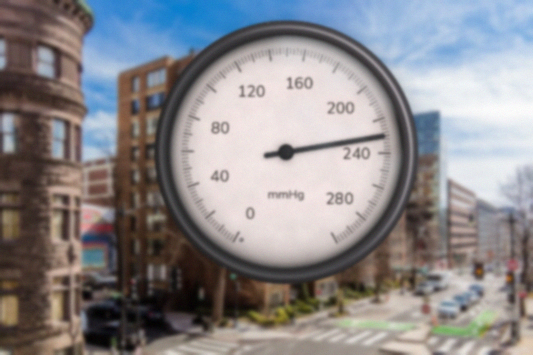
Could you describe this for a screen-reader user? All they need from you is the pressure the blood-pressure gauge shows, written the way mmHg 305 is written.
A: mmHg 230
